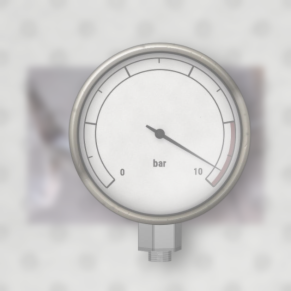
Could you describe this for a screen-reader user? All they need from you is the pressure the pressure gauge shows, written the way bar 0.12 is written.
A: bar 9.5
